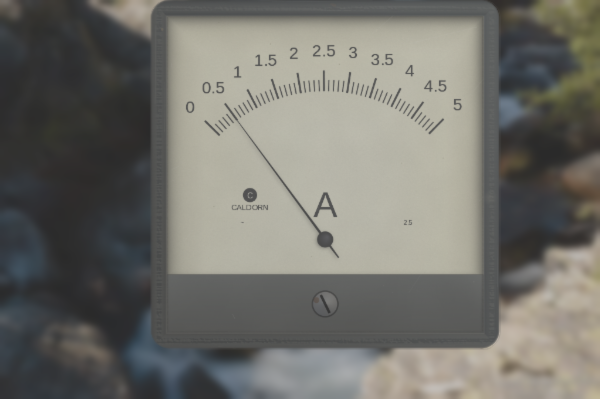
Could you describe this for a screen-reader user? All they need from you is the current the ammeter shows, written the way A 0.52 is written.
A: A 0.5
